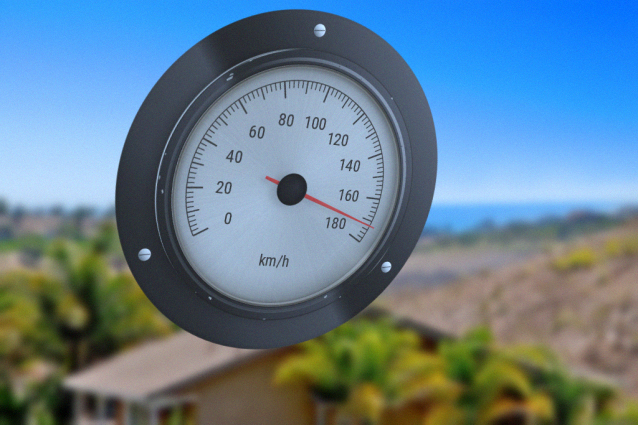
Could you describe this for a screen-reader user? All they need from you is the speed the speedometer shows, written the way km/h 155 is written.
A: km/h 172
